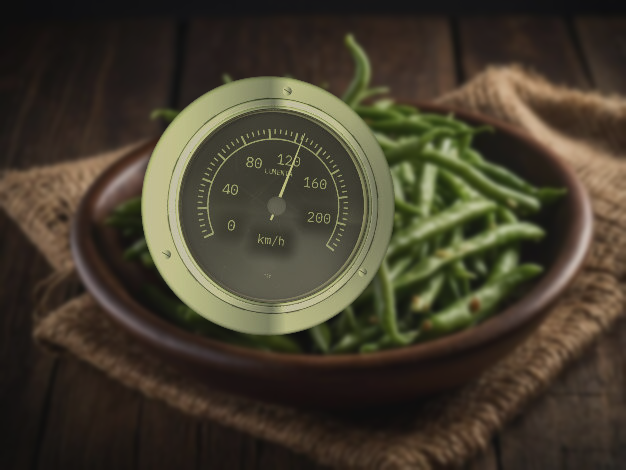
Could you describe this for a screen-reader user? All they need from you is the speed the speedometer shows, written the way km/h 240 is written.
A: km/h 124
